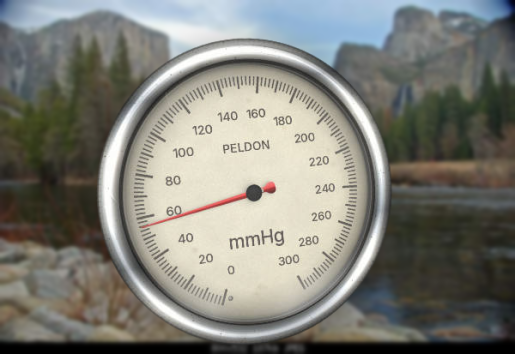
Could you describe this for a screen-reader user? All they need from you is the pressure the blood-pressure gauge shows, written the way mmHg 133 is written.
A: mmHg 56
